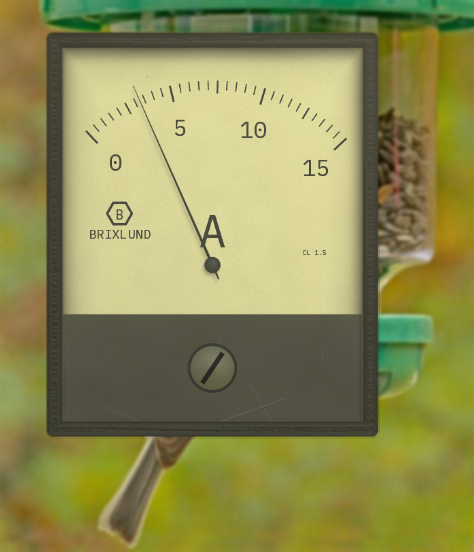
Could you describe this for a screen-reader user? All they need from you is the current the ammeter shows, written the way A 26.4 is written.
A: A 3.25
